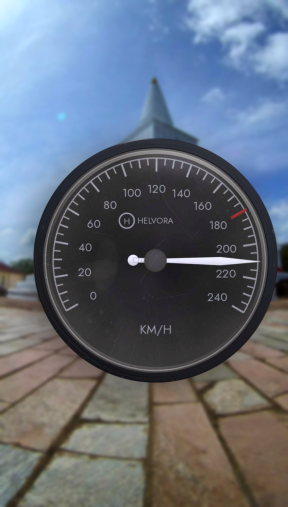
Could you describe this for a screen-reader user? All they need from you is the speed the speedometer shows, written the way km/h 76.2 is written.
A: km/h 210
